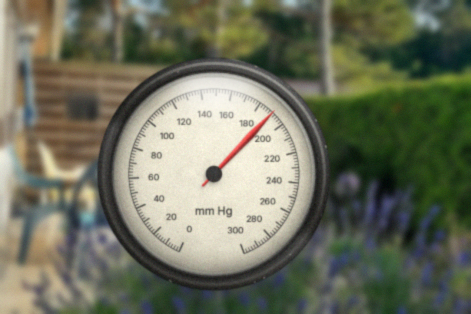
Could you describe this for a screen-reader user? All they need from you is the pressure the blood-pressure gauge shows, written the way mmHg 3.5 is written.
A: mmHg 190
